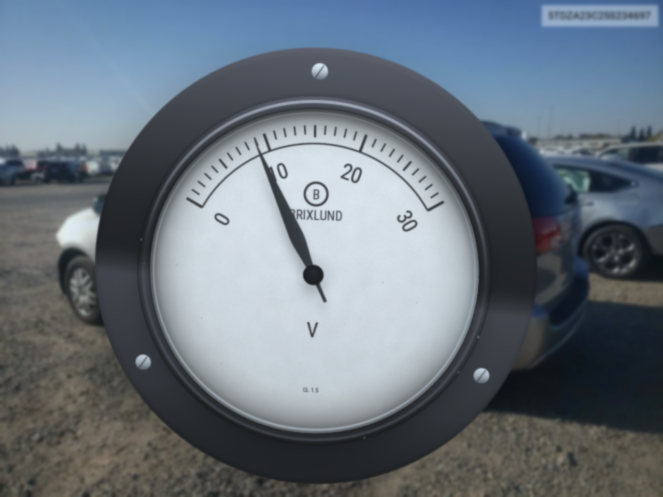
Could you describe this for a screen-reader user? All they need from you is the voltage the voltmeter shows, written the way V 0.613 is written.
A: V 9
